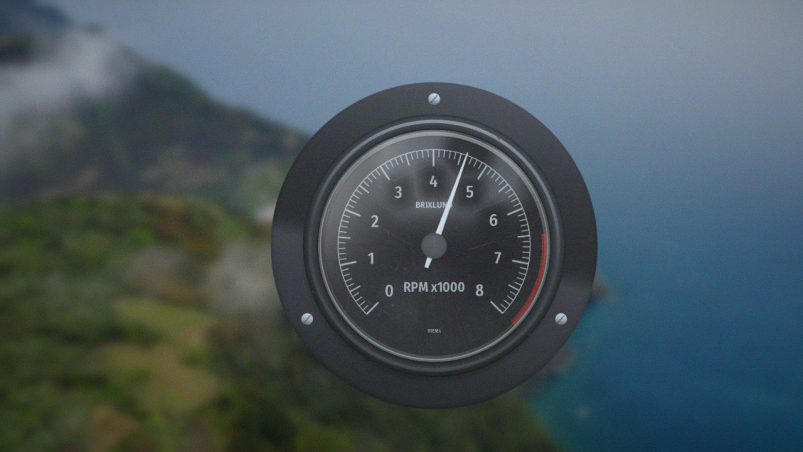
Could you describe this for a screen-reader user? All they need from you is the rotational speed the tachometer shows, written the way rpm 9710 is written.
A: rpm 4600
